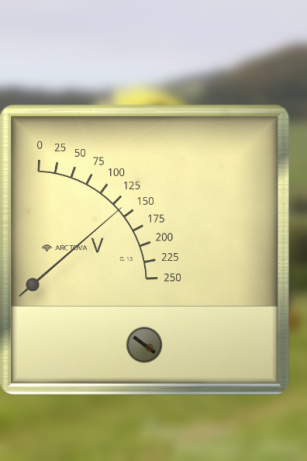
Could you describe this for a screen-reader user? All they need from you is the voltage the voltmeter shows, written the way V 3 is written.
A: V 137.5
